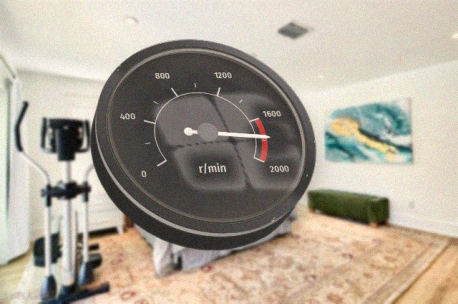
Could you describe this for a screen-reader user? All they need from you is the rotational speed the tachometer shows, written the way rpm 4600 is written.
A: rpm 1800
